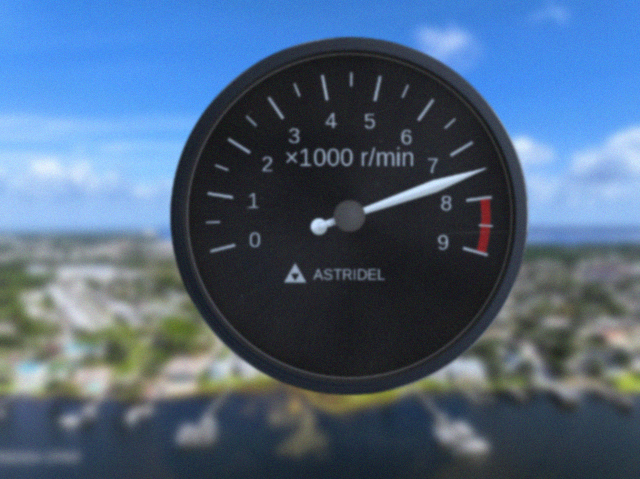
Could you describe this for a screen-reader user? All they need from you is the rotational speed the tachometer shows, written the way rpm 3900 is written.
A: rpm 7500
